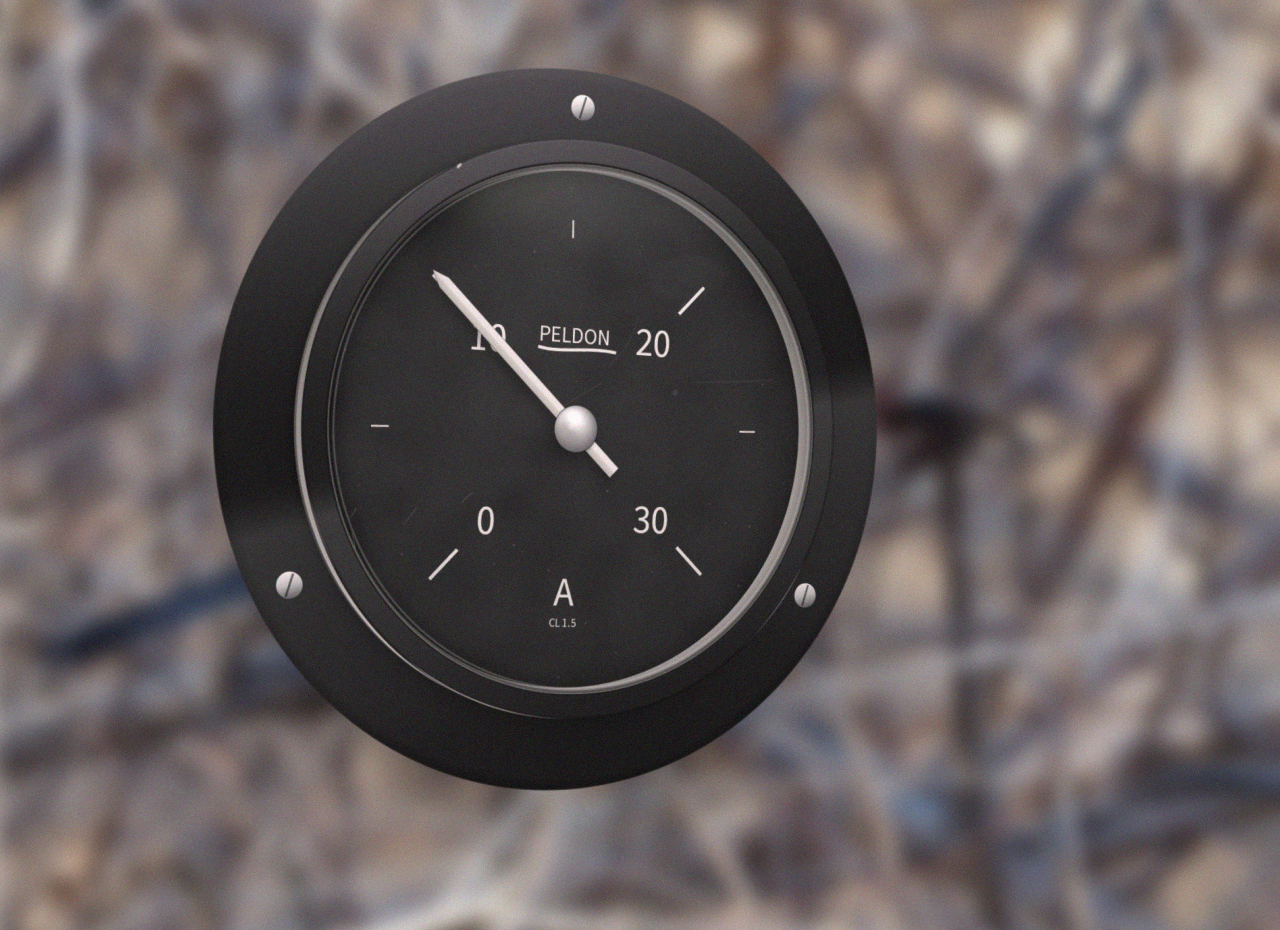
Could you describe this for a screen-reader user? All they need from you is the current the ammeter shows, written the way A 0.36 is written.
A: A 10
